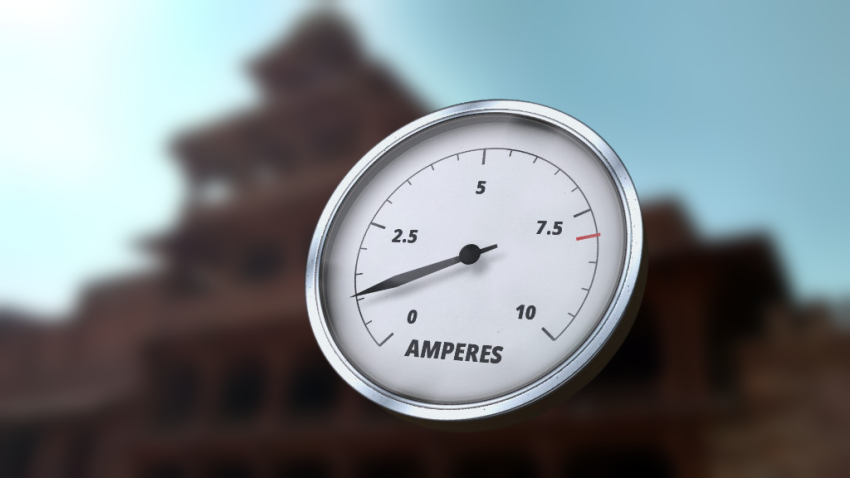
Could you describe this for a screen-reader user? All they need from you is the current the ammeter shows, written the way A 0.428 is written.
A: A 1
